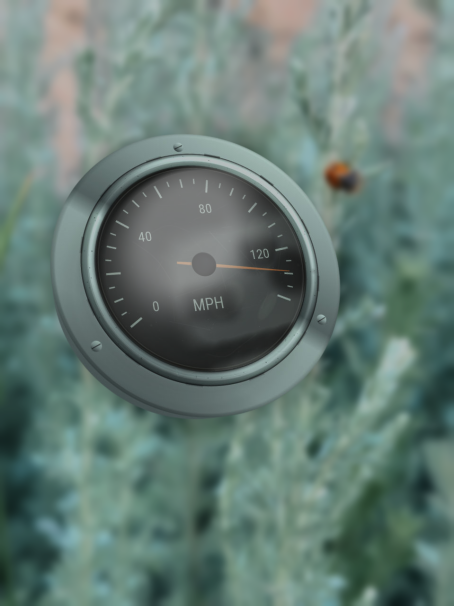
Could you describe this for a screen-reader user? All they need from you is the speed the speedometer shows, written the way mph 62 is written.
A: mph 130
